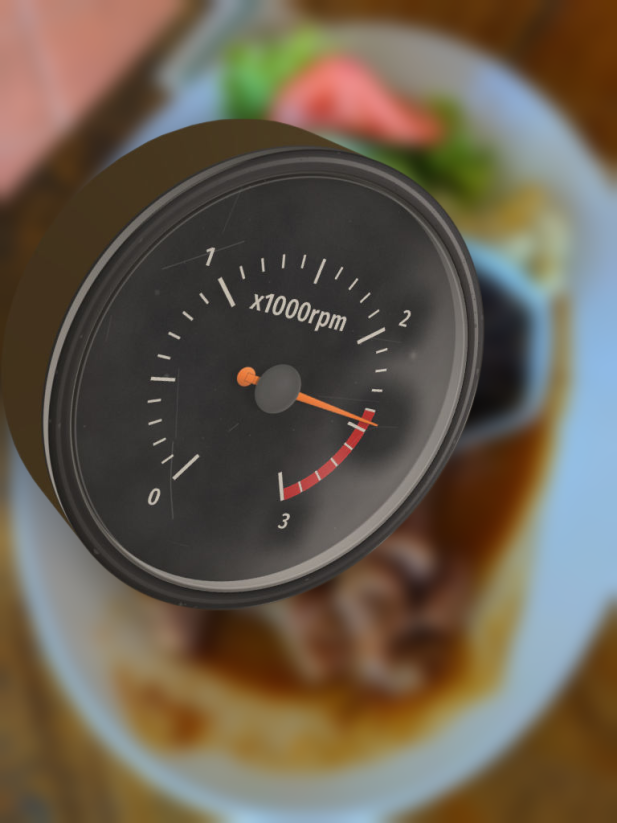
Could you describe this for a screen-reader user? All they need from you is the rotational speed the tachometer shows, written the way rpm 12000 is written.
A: rpm 2450
